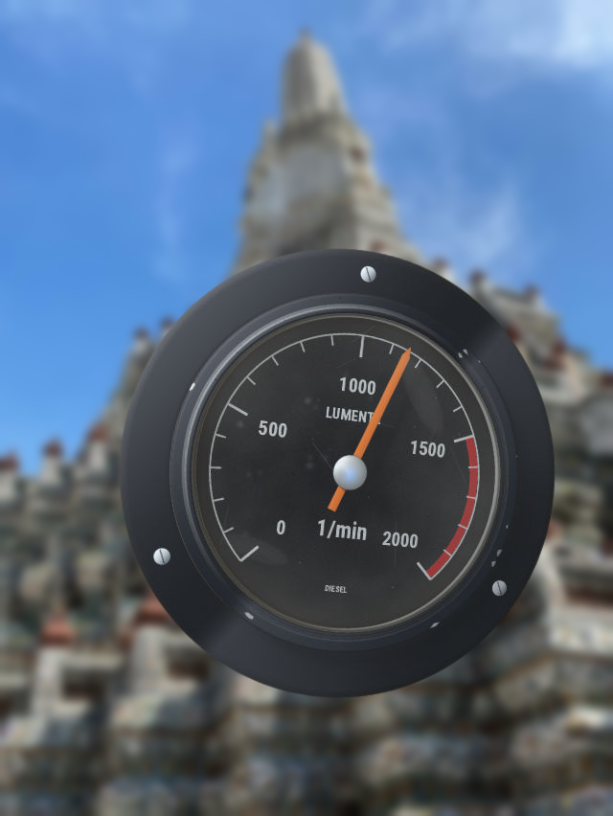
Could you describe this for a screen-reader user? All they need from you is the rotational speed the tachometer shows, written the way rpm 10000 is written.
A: rpm 1150
